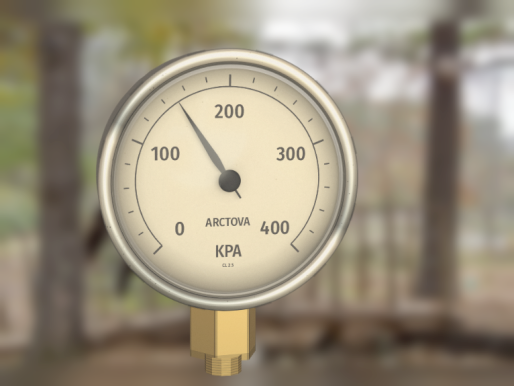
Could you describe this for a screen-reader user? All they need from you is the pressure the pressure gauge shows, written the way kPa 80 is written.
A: kPa 150
